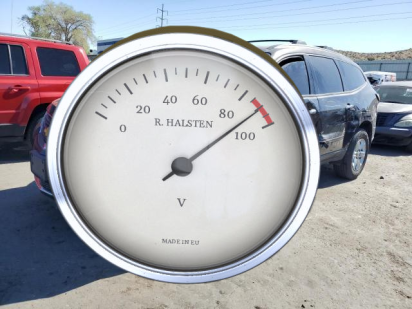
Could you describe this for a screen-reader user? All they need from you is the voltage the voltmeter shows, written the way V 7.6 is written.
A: V 90
